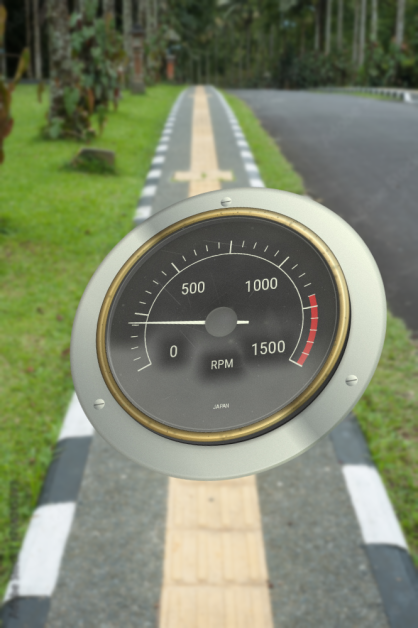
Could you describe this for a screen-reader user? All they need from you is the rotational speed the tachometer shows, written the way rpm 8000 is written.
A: rpm 200
